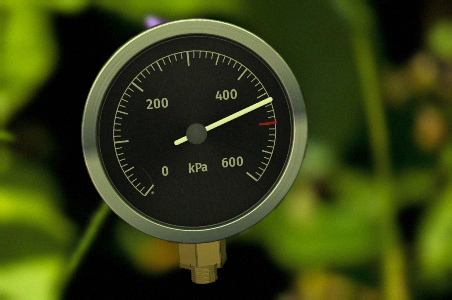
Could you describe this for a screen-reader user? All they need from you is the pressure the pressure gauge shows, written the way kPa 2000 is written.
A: kPa 460
